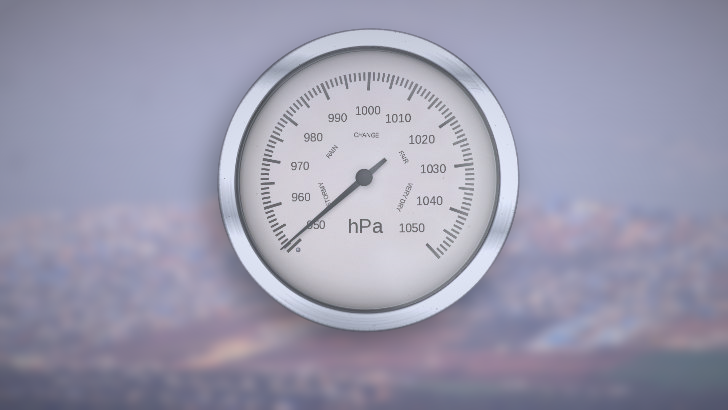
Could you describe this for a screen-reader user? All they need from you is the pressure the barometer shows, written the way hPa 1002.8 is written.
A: hPa 951
